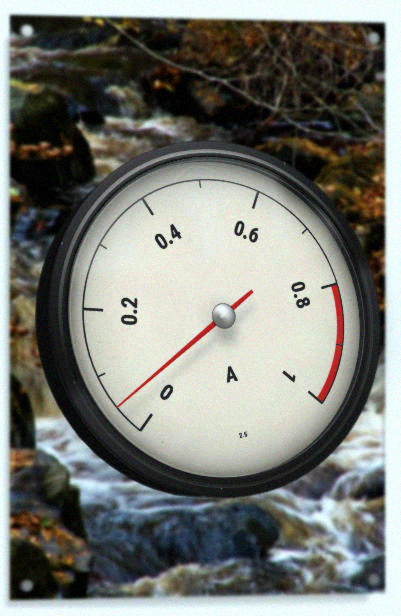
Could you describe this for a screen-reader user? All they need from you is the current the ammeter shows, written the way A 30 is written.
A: A 0.05
